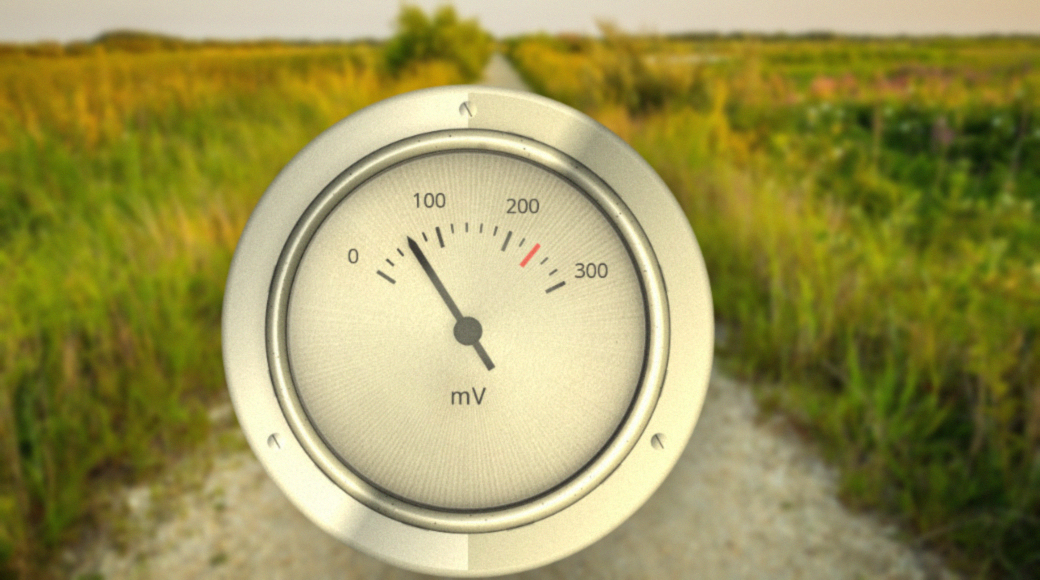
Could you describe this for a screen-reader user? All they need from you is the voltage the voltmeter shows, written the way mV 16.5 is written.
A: mV 60
